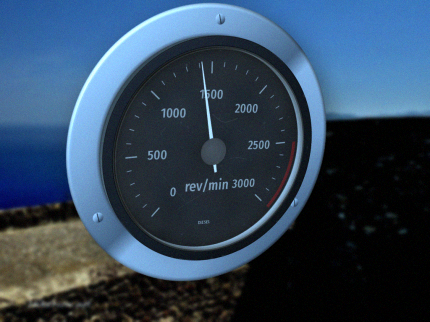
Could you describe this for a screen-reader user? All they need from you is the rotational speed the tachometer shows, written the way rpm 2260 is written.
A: rpm 1400
